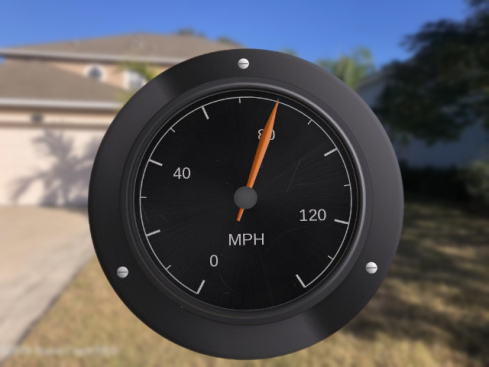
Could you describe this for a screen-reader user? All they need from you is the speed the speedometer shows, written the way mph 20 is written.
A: mph 80
